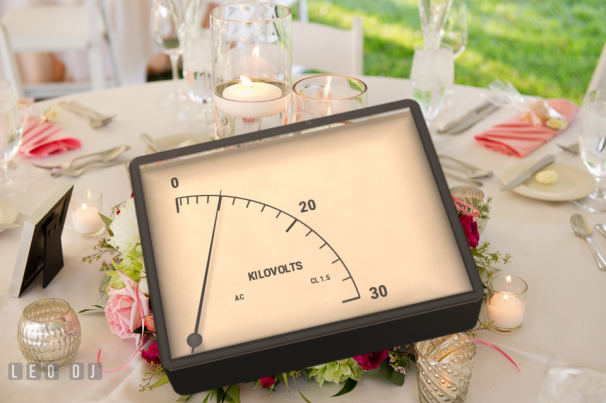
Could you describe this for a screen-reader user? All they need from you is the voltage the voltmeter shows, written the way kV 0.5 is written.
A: kV 10
